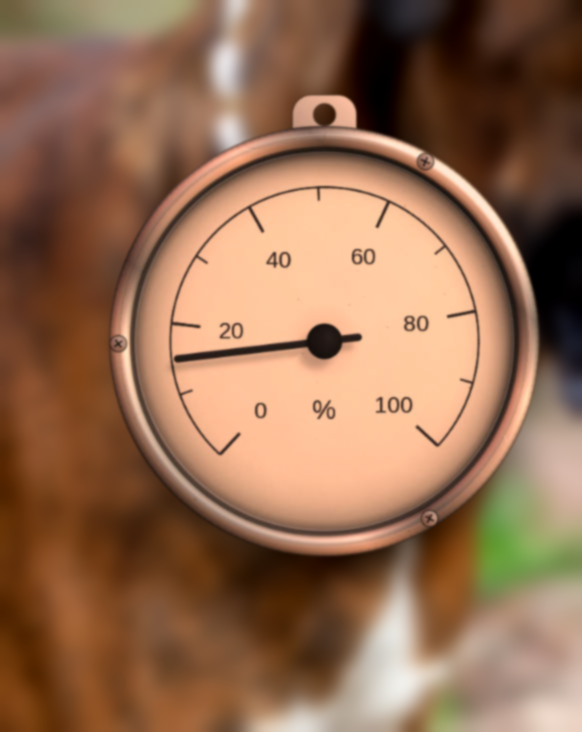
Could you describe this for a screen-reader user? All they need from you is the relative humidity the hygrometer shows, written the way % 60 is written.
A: % 15
